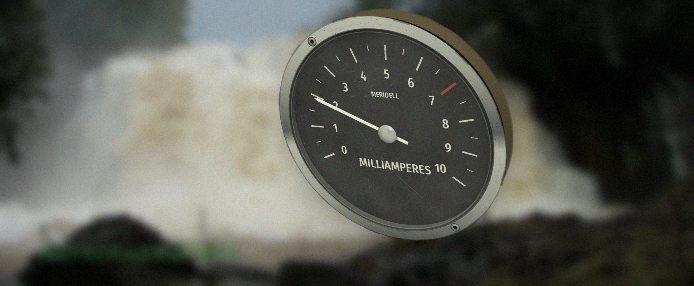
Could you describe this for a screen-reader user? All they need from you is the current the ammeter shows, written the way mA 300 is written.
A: mA 2
